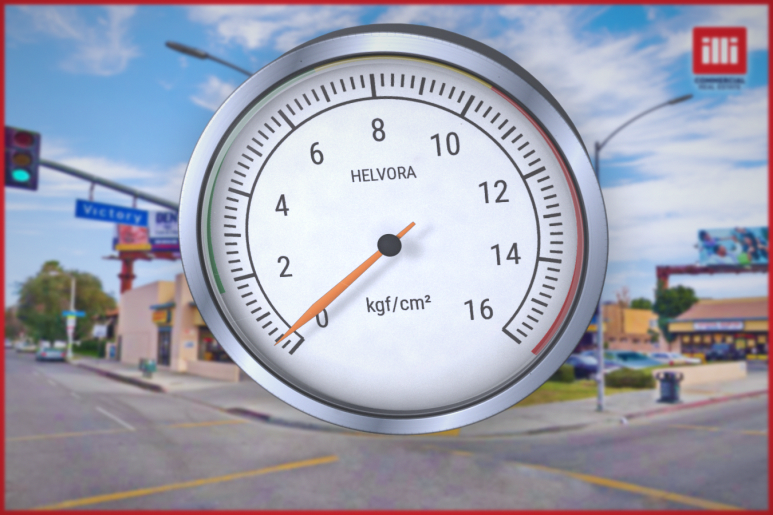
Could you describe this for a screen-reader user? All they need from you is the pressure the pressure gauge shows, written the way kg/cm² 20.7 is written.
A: kg/cm² 0.4
